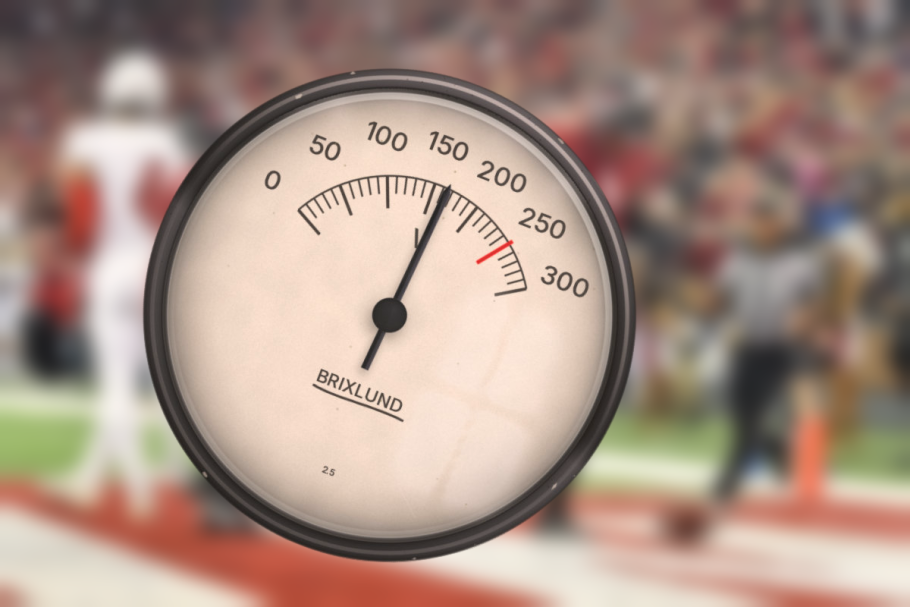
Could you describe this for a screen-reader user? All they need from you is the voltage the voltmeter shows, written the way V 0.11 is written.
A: V 165
